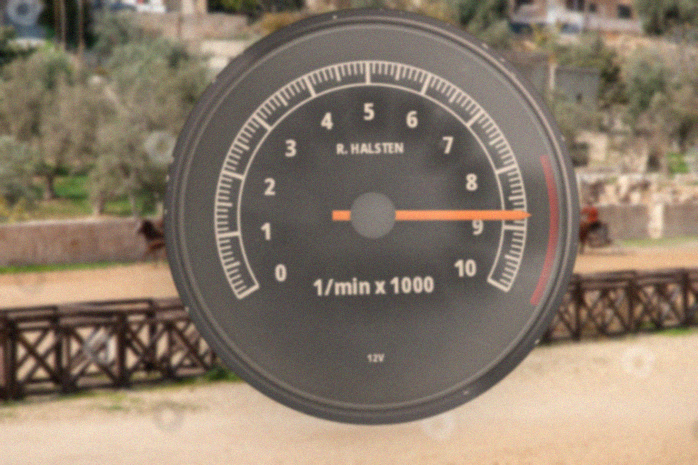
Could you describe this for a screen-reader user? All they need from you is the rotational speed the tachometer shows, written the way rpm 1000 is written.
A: rpm 8800
